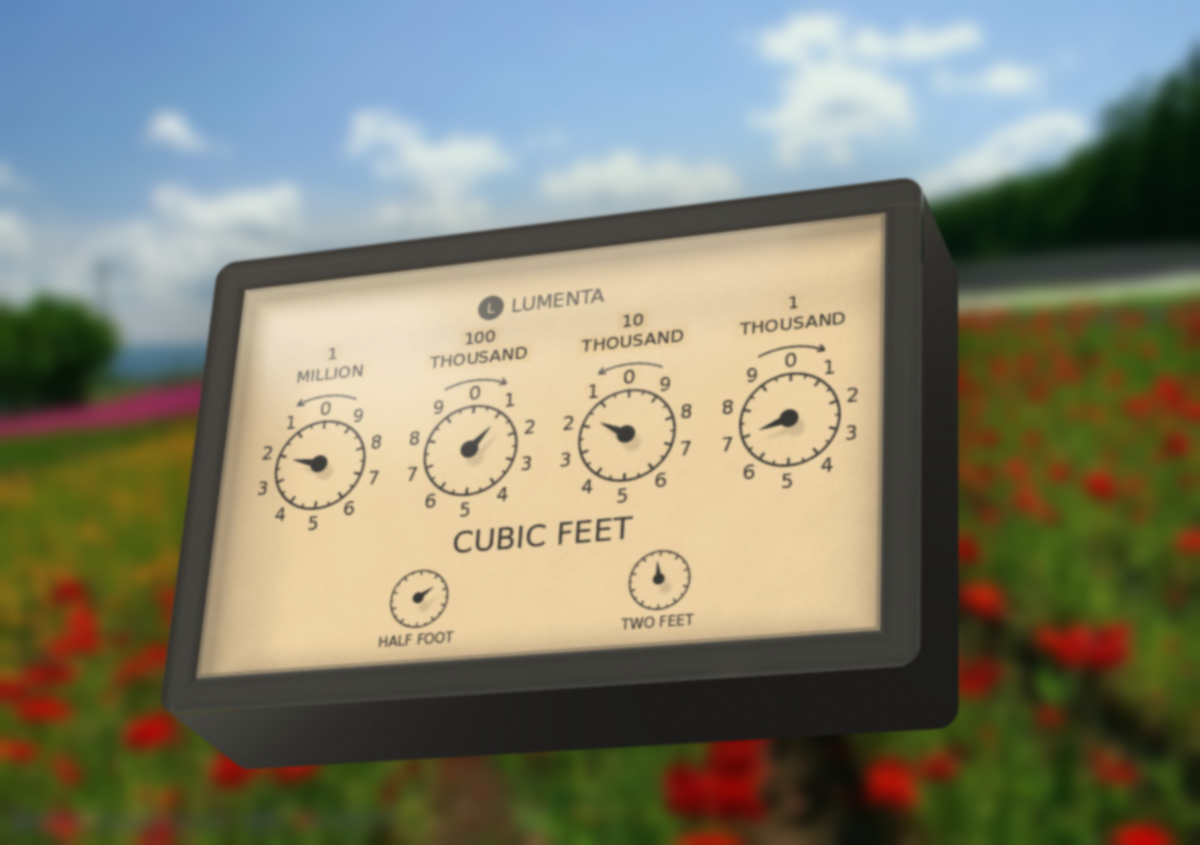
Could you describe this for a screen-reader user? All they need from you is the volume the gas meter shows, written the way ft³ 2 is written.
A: ft³ 211700
